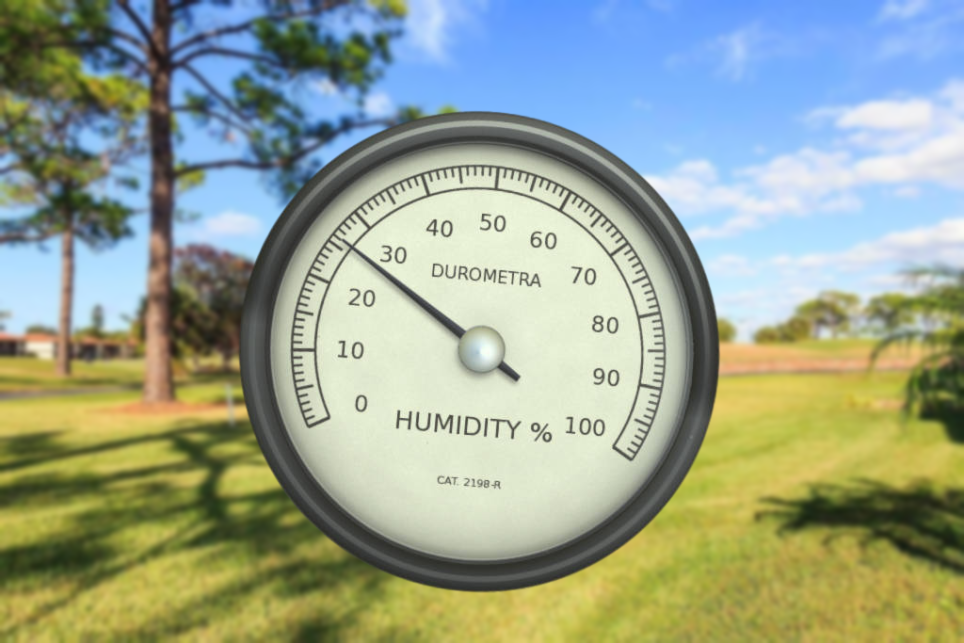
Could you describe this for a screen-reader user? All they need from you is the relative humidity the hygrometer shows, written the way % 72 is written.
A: % 26
